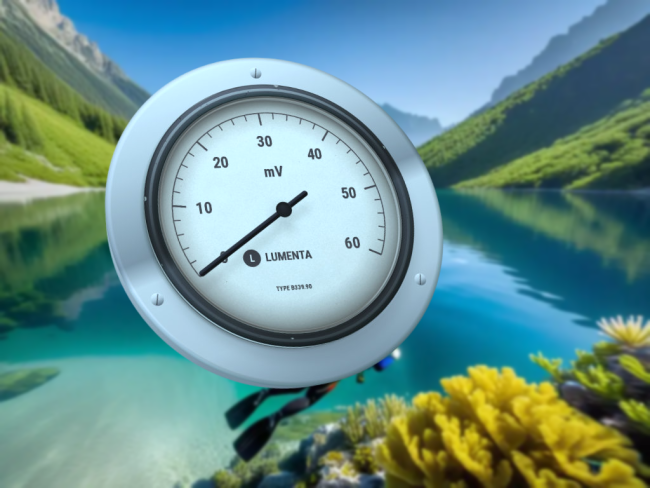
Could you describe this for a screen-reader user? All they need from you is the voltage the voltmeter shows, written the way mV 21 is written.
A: mV 0
